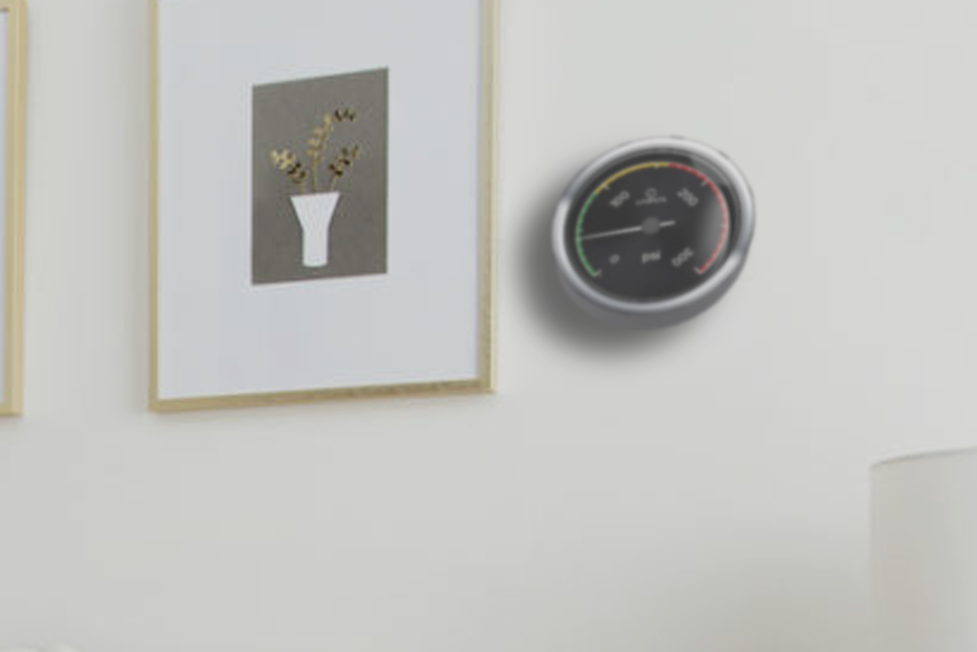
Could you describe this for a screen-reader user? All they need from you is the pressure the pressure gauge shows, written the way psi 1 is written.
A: psi 40
